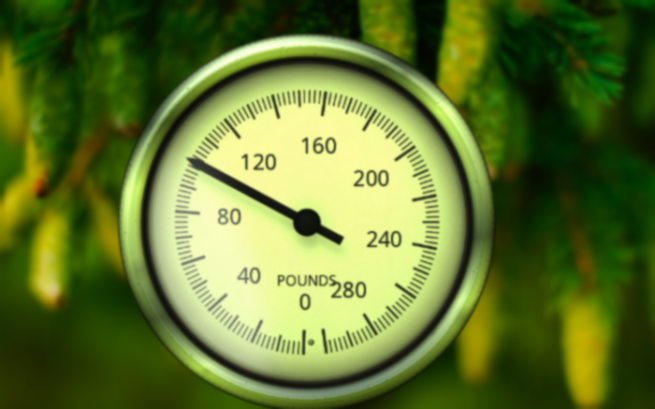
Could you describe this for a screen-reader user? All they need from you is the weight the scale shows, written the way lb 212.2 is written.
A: lb 100
